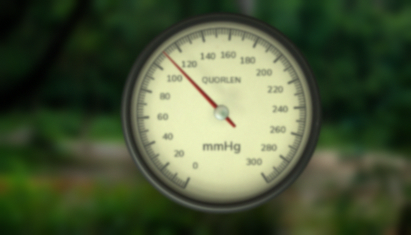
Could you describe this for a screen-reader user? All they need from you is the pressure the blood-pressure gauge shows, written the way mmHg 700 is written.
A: mmHg 110
